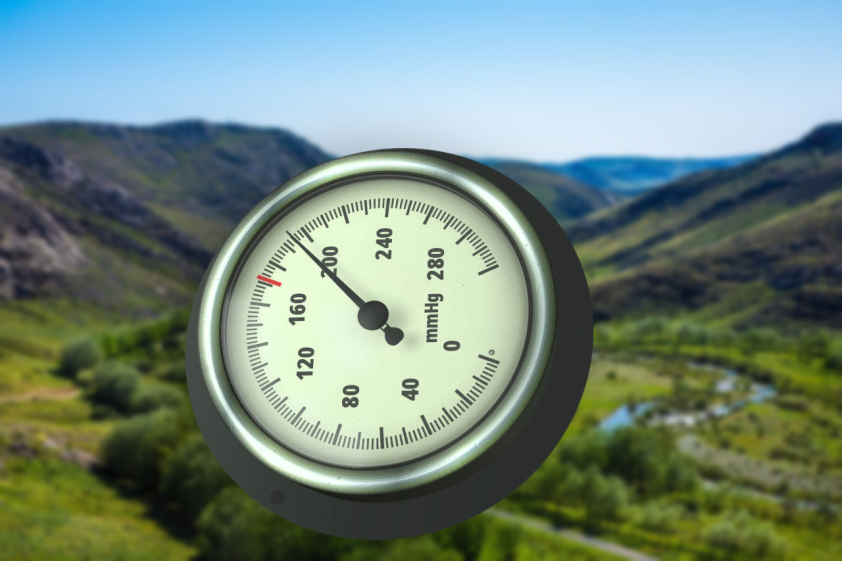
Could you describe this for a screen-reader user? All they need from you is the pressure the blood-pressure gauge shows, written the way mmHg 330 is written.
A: mmHg 194
